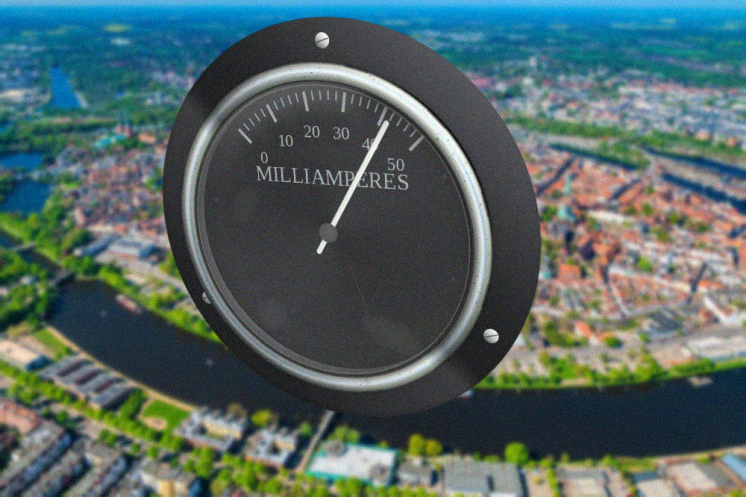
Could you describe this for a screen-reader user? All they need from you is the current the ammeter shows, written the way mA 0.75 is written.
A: mA 42
